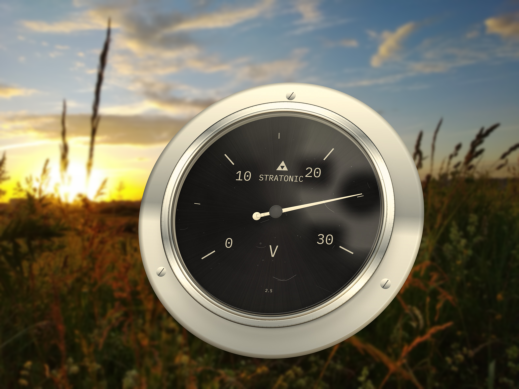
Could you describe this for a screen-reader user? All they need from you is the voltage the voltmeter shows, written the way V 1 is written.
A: V 25
